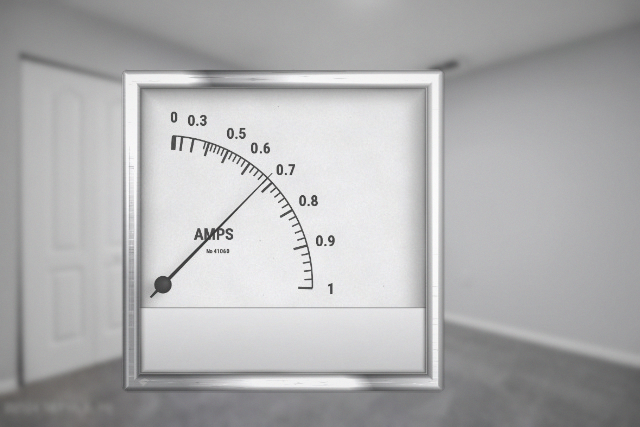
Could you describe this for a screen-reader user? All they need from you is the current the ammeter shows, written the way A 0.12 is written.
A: A 0.68
